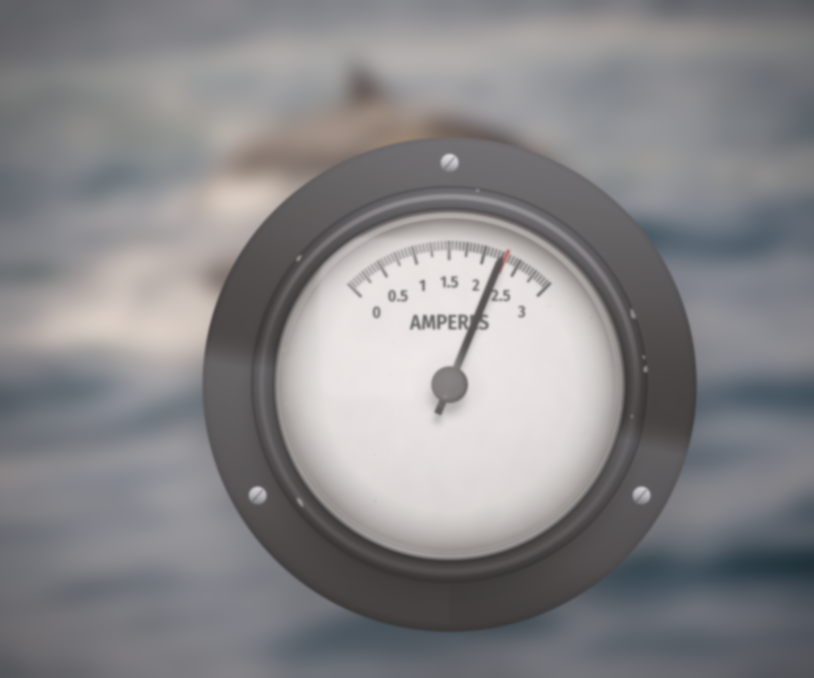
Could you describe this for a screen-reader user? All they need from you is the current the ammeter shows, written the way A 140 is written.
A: A 2.25
